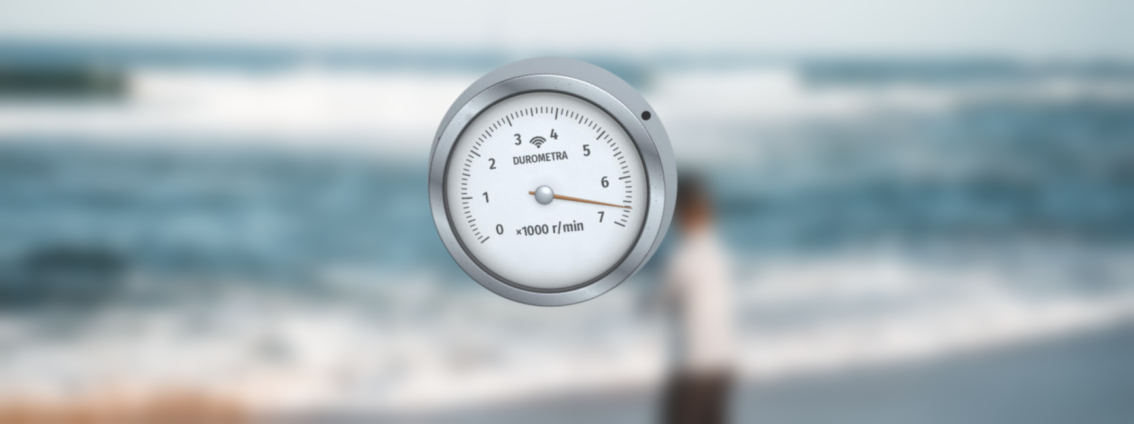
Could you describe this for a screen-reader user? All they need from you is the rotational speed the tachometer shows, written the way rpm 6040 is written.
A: rpm 6600
